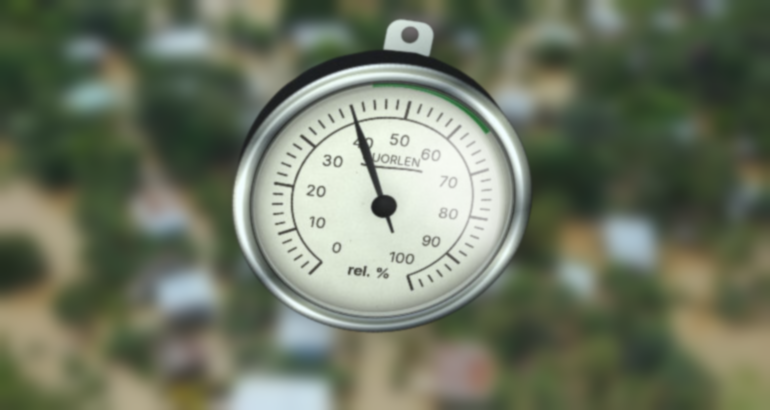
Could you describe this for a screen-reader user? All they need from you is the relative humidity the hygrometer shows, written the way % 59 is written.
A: % 40
